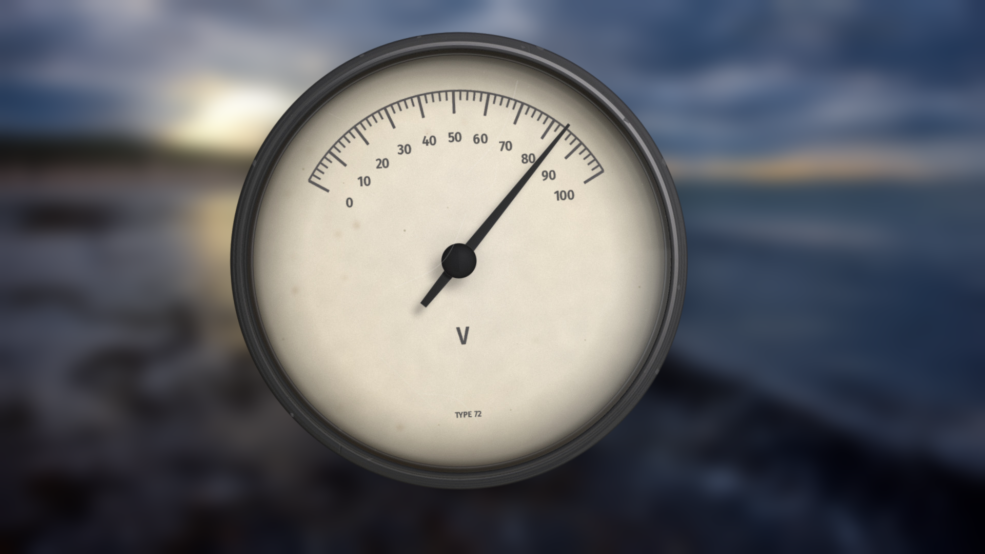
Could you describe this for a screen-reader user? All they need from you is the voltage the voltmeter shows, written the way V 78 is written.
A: V 84
